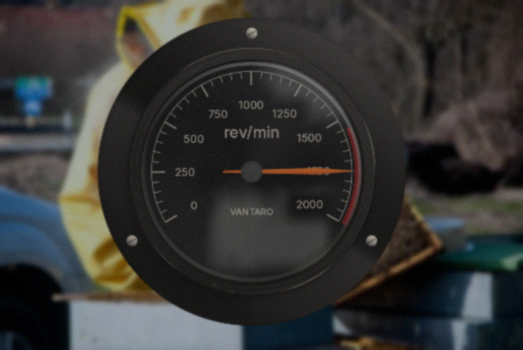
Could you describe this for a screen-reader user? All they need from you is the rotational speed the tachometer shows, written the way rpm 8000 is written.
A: rpm 1750
